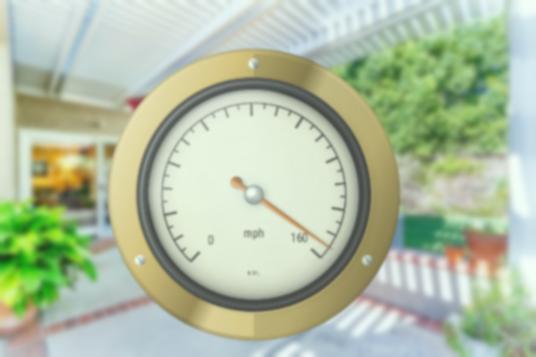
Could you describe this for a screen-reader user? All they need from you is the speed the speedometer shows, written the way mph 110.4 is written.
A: mph 155
